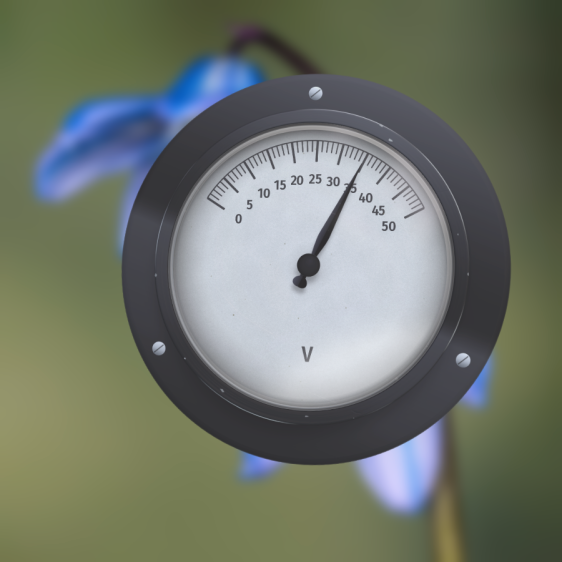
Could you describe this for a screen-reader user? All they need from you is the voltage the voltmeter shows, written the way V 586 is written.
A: V 35
